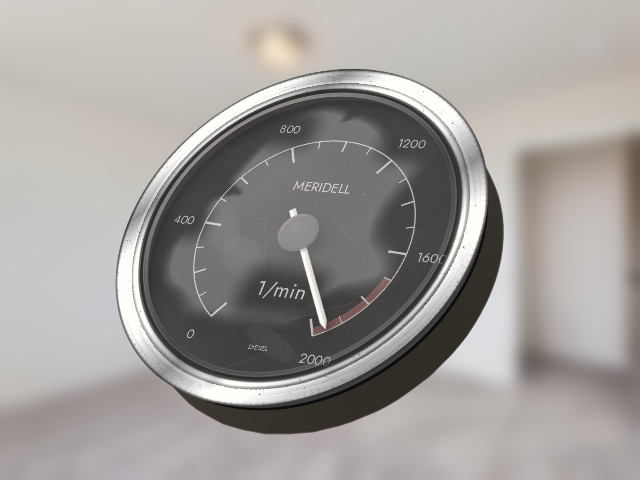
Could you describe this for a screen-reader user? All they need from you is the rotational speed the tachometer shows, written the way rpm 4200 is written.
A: rpm 1950
